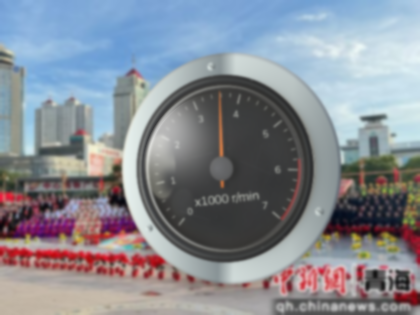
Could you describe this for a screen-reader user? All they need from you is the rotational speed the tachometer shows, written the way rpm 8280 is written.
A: rpm 3600
